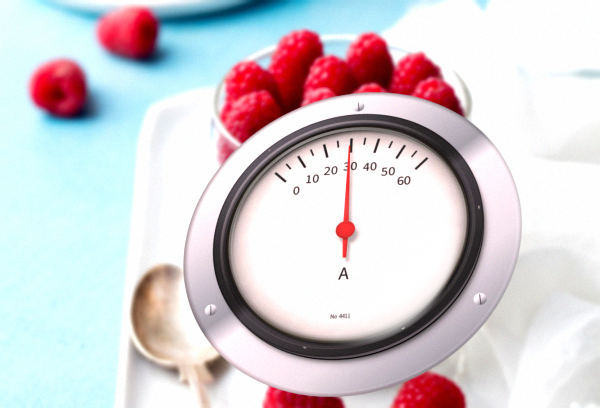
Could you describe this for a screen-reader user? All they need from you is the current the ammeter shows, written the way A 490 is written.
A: A 30
